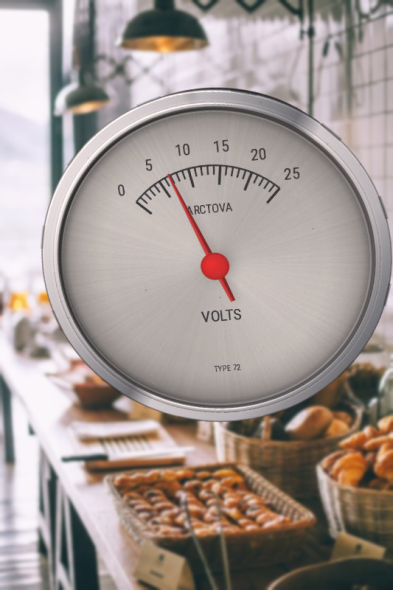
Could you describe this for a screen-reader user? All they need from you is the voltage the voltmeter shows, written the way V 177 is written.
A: V 7
